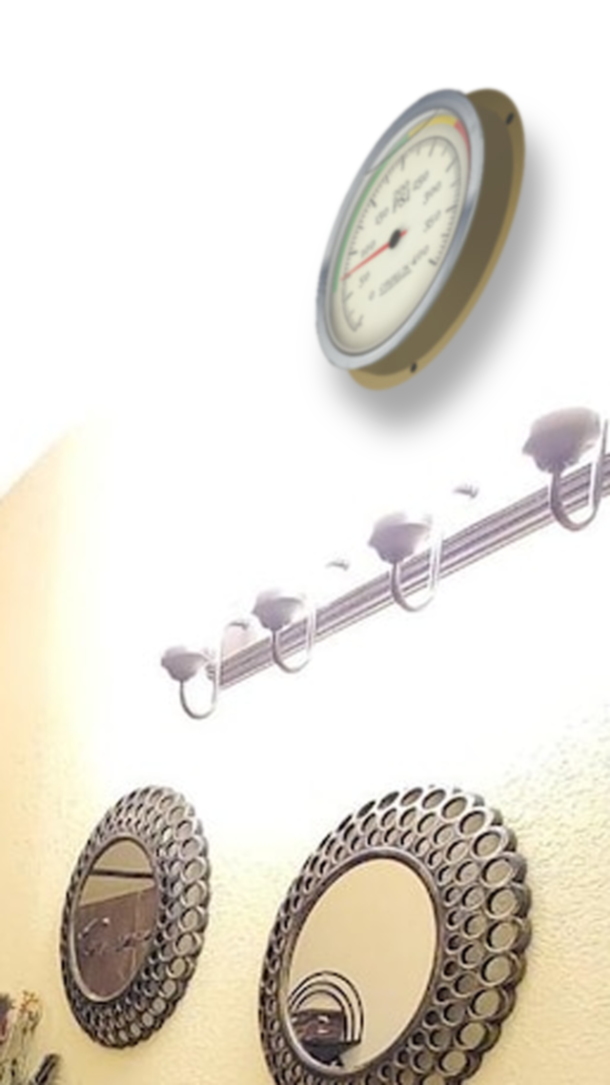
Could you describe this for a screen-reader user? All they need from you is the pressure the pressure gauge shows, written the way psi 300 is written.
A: psi 75
